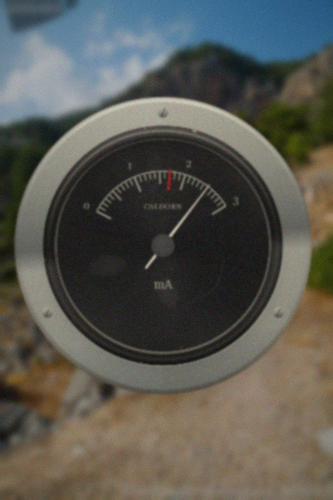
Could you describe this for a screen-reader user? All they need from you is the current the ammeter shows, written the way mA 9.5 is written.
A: mA 2.5
